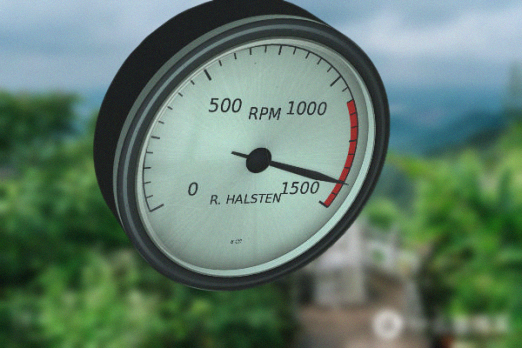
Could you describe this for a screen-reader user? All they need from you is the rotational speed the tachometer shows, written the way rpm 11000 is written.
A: rpm 1400
